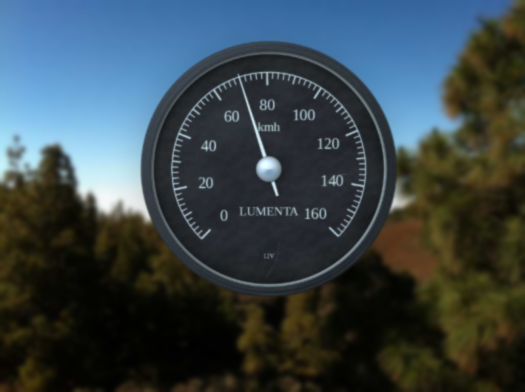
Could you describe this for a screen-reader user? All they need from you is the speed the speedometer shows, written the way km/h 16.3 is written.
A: km/h 70
